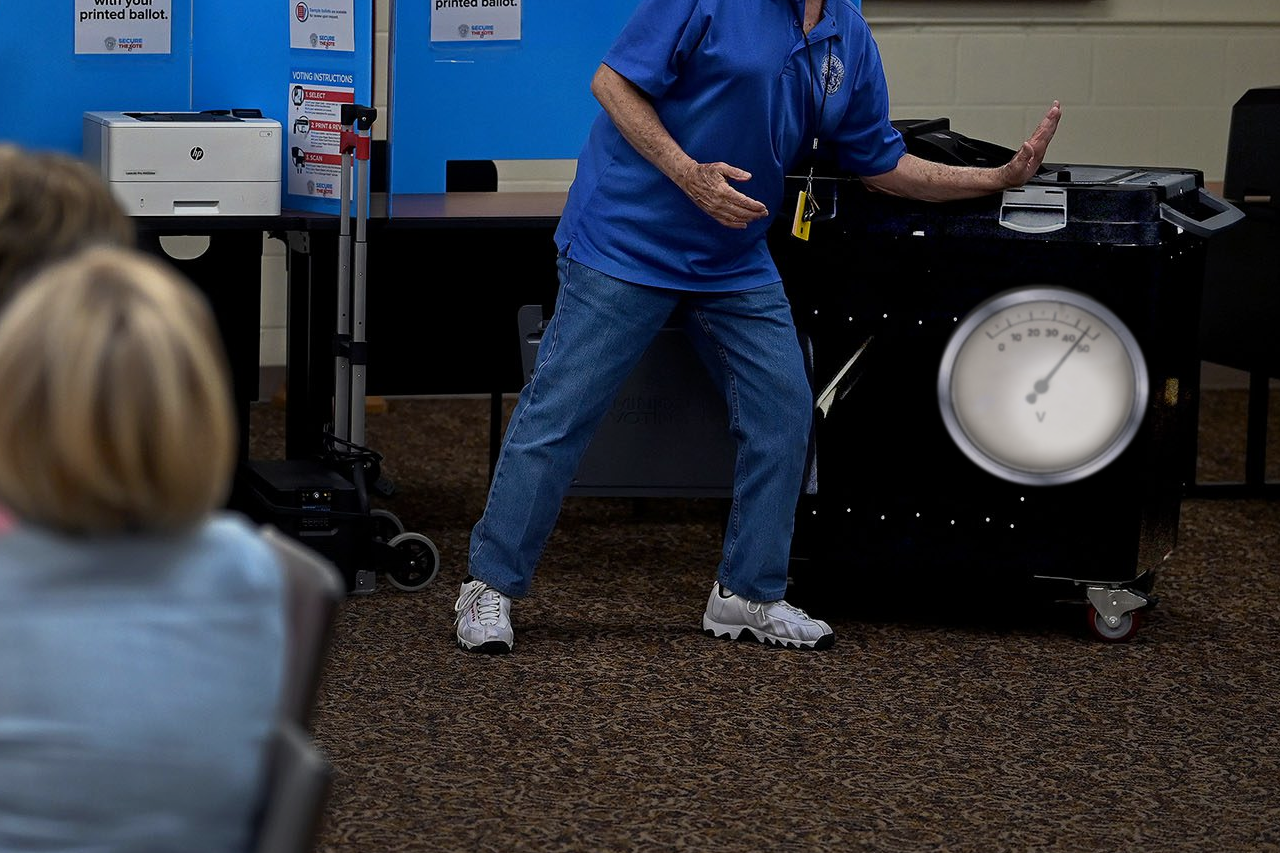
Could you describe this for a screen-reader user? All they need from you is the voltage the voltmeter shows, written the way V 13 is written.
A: V 45
